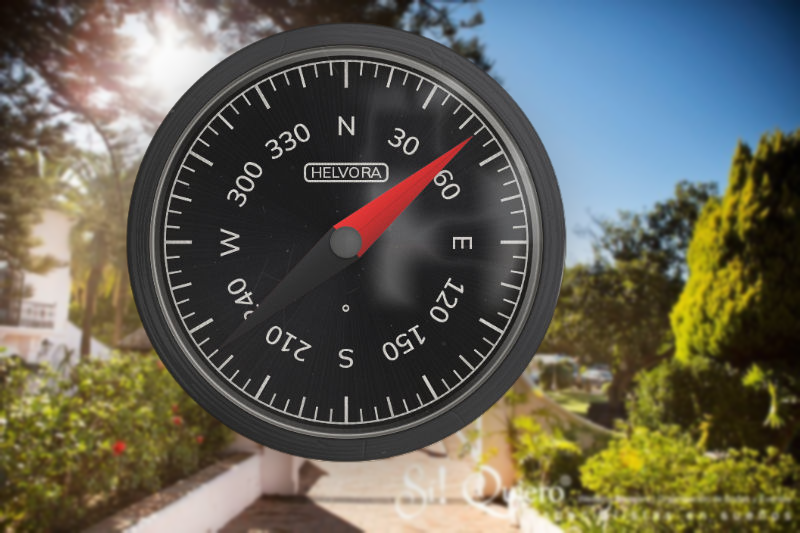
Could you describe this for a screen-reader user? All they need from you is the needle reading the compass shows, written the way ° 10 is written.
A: ° 50
